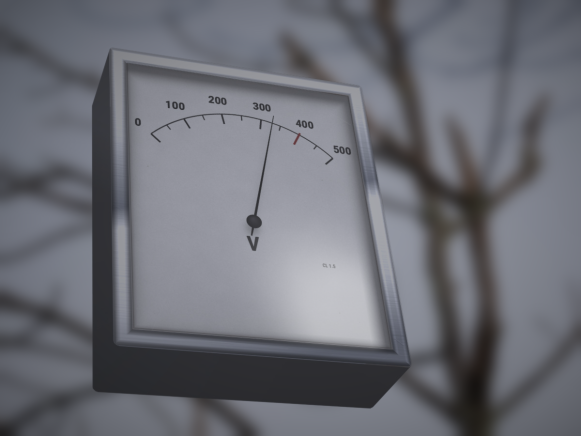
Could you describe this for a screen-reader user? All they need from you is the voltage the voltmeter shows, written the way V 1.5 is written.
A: V 325
